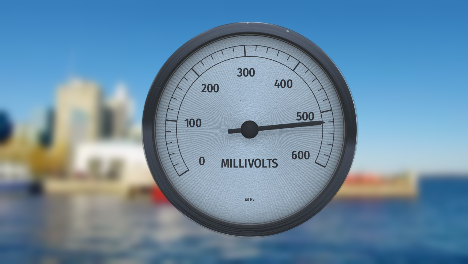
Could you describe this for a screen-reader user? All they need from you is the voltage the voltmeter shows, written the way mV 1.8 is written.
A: mV 520
